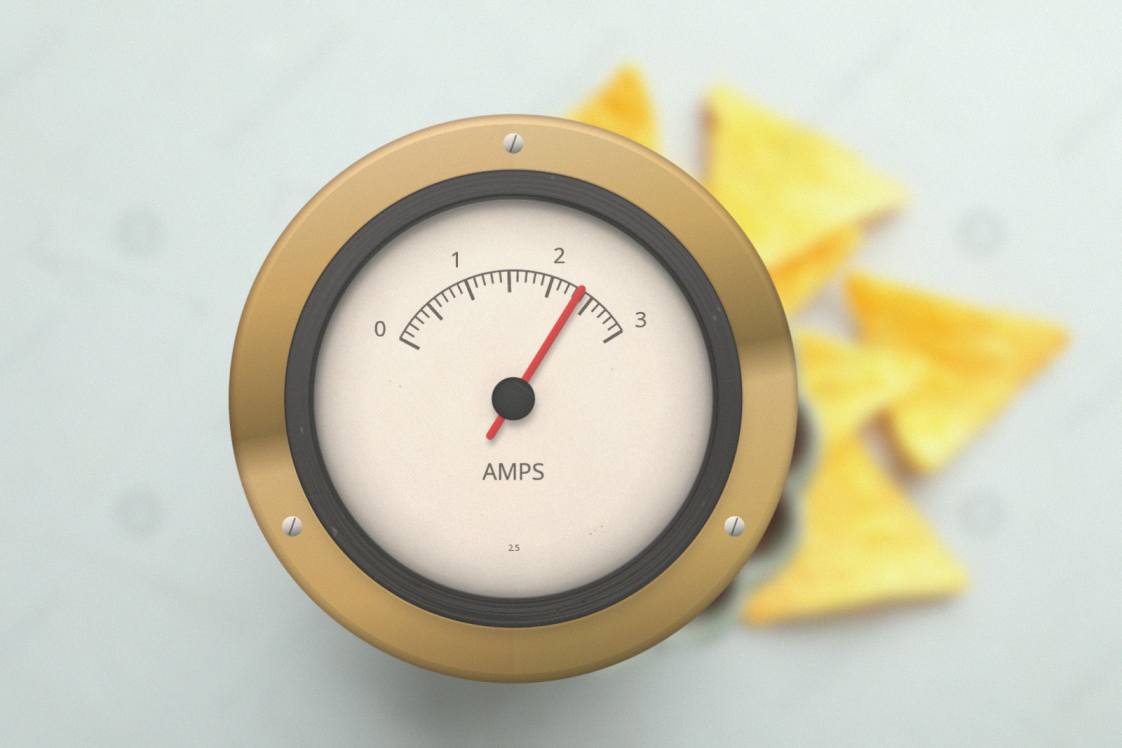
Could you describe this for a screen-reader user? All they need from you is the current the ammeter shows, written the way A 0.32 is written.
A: A 2.35
